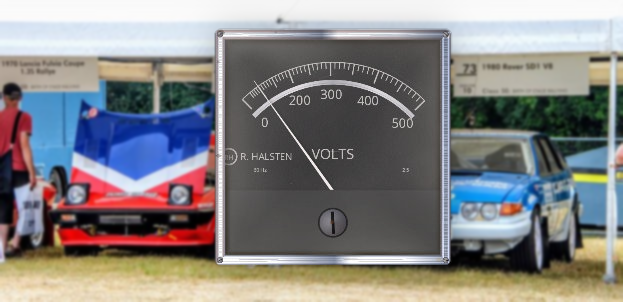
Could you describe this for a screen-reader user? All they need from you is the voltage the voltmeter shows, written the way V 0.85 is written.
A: V 100
